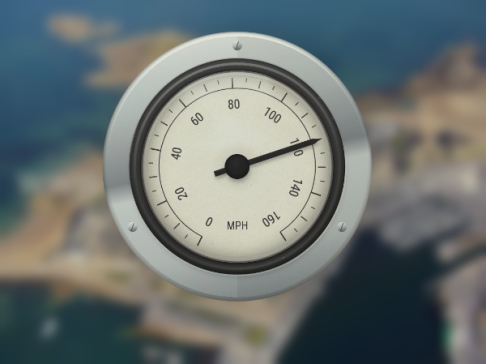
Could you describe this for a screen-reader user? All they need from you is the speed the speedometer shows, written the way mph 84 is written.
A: mph 120
